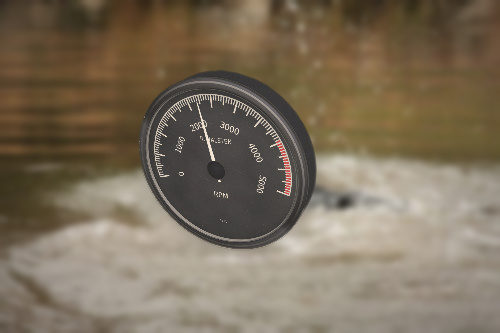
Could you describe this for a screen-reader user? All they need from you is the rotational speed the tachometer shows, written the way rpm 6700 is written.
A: rpm 2250
